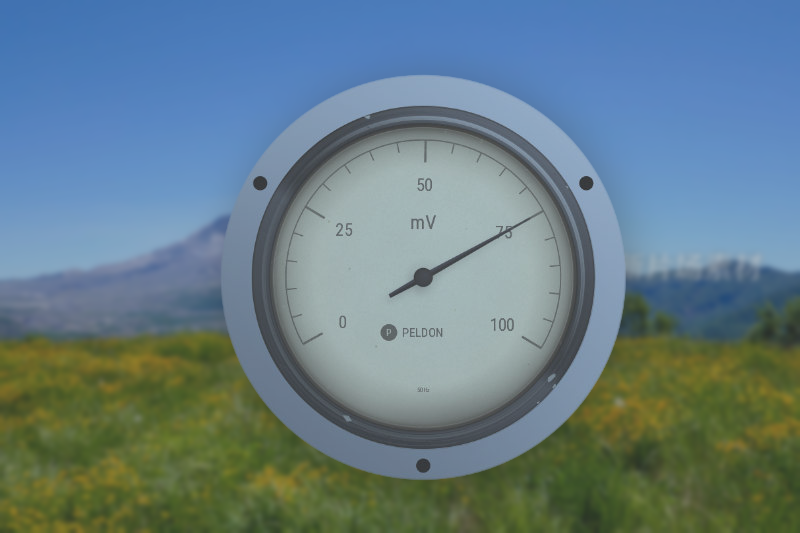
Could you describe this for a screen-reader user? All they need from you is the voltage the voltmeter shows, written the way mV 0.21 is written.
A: mV 75
